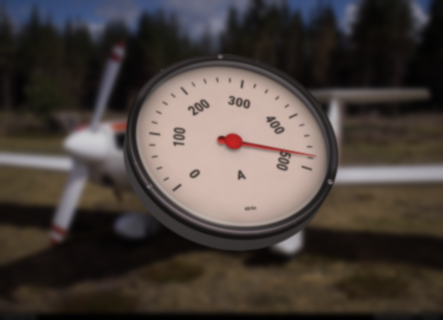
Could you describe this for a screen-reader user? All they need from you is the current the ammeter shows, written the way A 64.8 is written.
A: A 480
